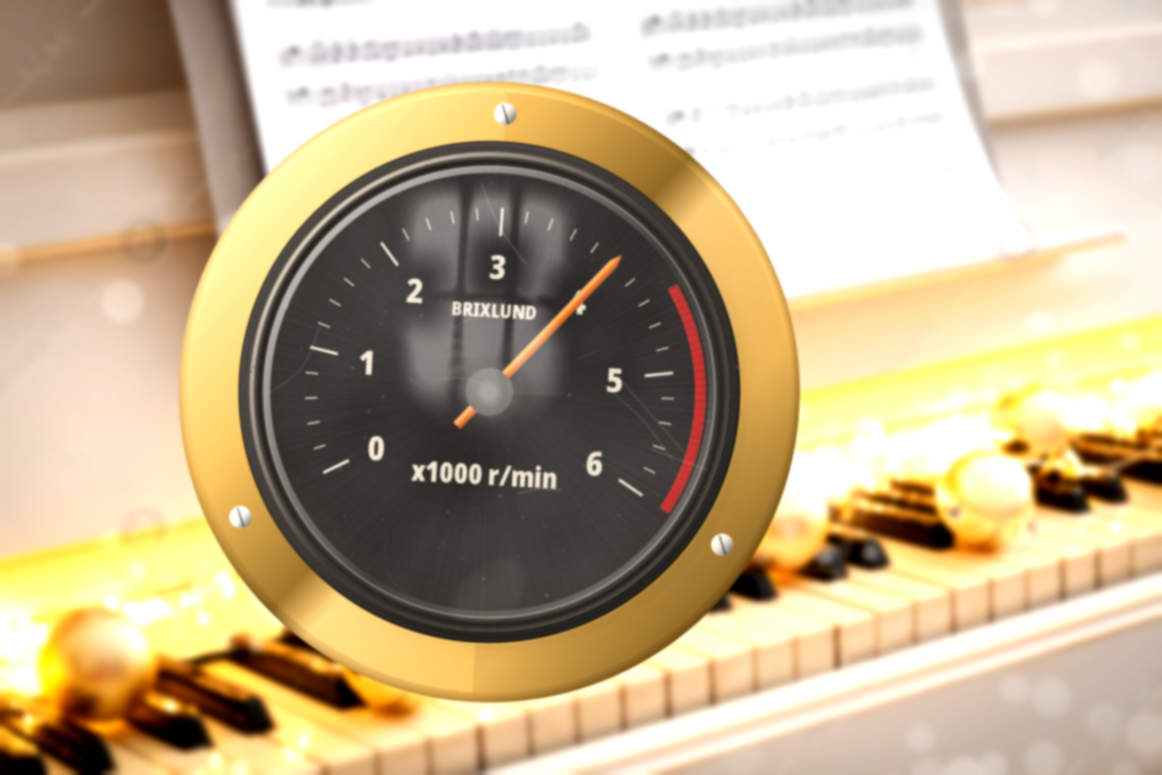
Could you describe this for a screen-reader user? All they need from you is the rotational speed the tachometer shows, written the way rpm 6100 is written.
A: rpm 4000
